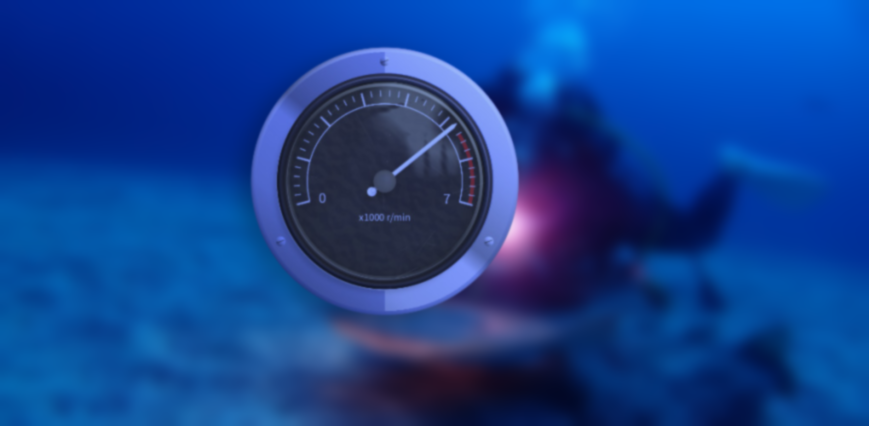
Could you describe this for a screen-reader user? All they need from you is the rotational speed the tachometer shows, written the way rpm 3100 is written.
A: rpm 5200
